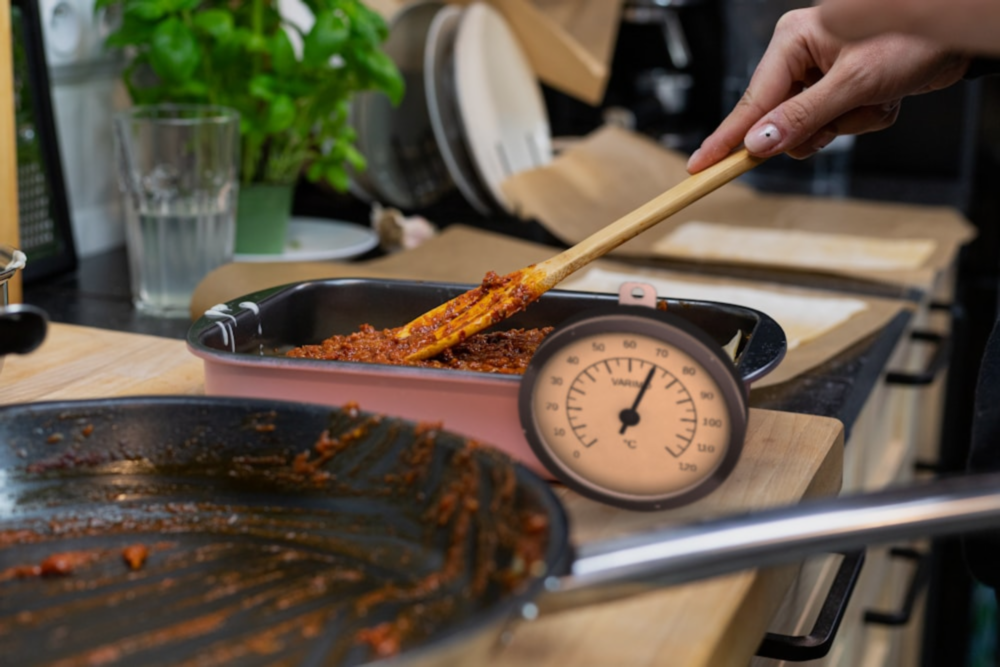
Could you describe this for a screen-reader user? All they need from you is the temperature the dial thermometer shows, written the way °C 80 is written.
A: °C 70
